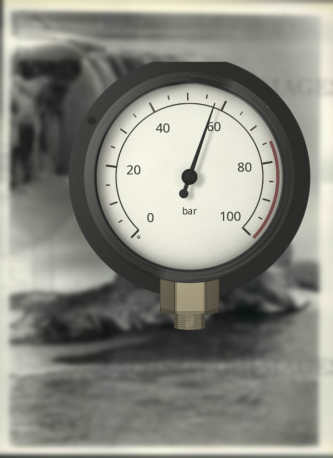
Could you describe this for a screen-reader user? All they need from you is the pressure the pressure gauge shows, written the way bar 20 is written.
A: bar 57.5
